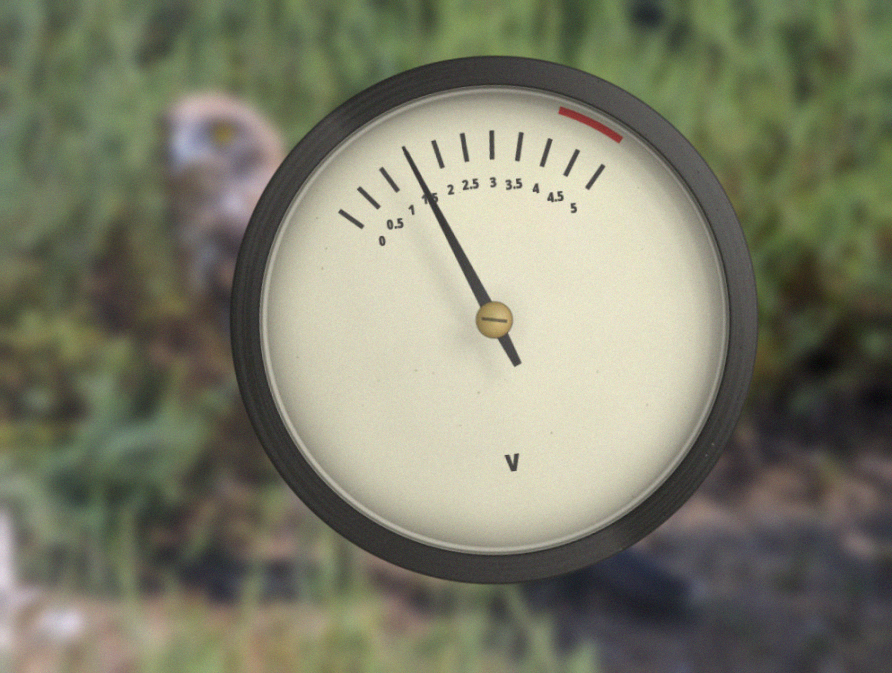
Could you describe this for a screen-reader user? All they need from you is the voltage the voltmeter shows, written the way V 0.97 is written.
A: V 1.5
